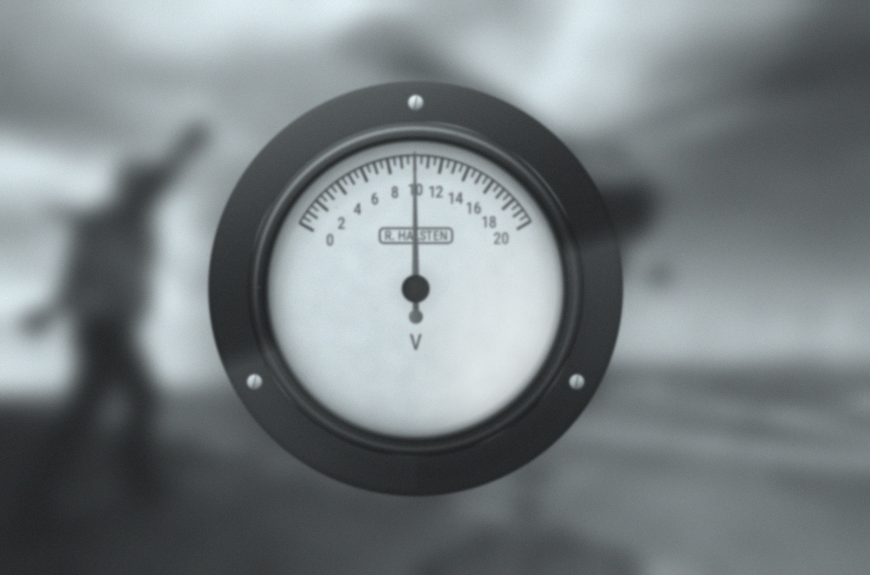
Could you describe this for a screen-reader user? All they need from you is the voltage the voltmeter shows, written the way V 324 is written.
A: V 10
